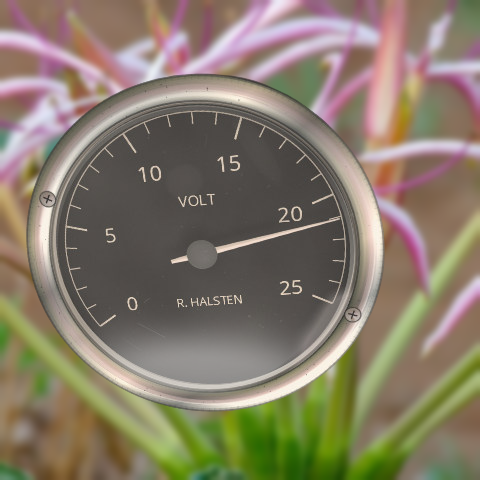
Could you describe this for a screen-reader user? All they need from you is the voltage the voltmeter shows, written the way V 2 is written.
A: V 21
